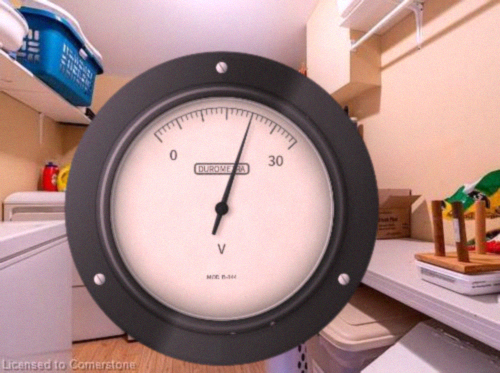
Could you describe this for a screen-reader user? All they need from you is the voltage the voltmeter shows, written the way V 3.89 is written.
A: V 20
